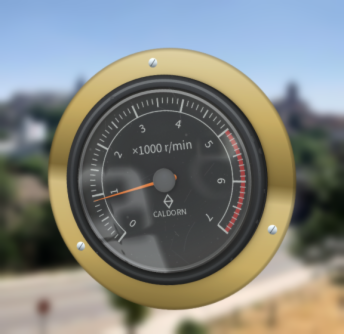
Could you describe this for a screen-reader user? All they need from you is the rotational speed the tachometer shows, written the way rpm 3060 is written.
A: rpm 900
